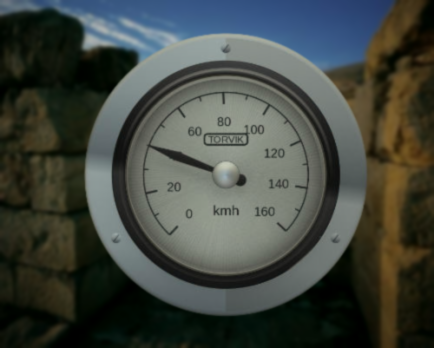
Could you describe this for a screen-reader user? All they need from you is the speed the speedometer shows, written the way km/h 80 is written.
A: km/h 40
